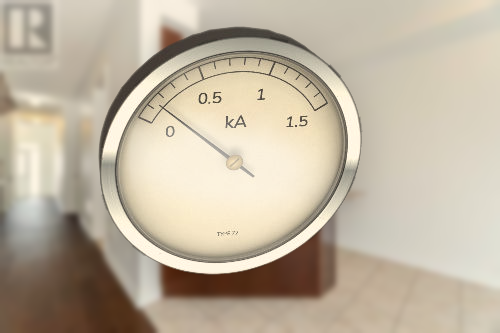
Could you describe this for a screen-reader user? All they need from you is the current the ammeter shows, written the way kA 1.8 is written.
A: kA 0.15
